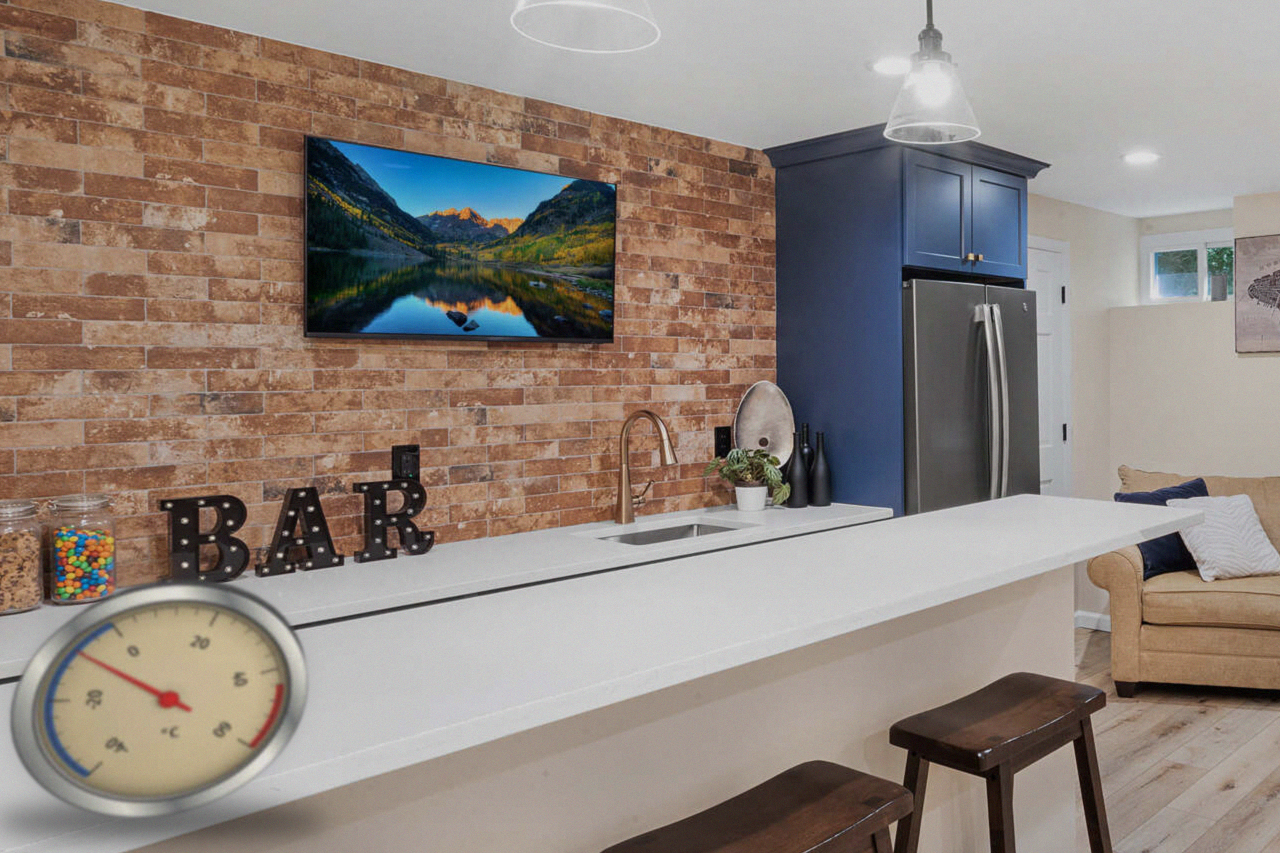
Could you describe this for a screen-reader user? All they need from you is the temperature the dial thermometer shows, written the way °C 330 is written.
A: °C -8
